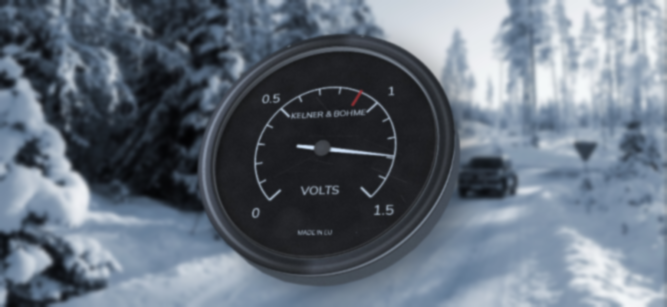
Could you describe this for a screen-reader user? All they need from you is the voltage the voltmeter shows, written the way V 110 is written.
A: V 1.3
